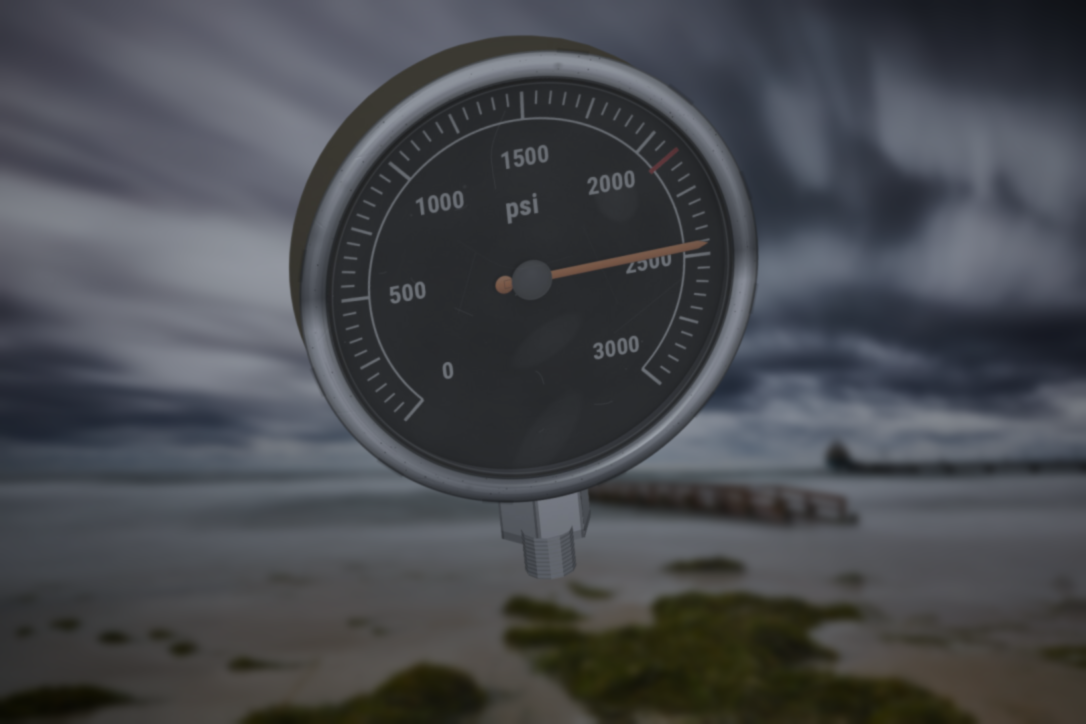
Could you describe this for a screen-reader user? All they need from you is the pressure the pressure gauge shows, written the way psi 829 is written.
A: psi 2450
